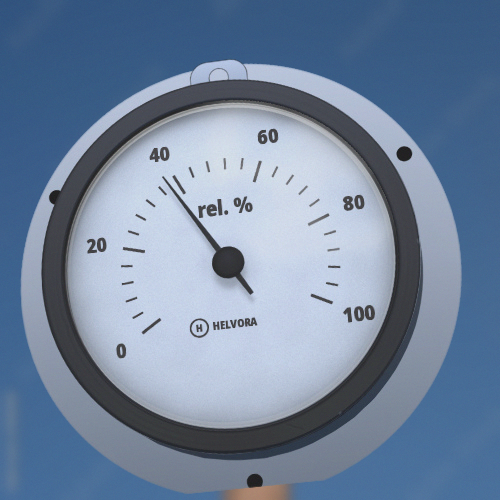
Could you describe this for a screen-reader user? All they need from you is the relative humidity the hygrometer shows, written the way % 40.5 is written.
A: % 38
